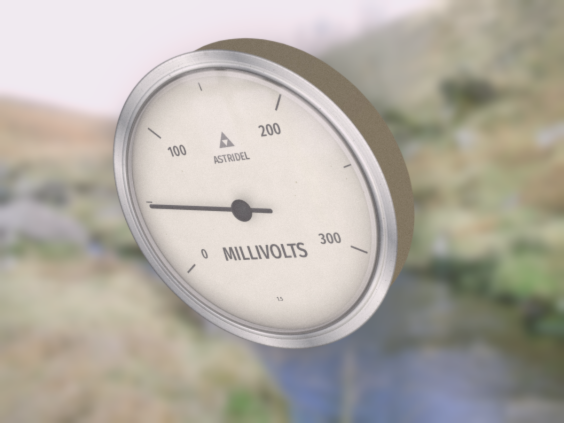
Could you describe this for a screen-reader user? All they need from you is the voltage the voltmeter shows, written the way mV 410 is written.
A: mV 50
